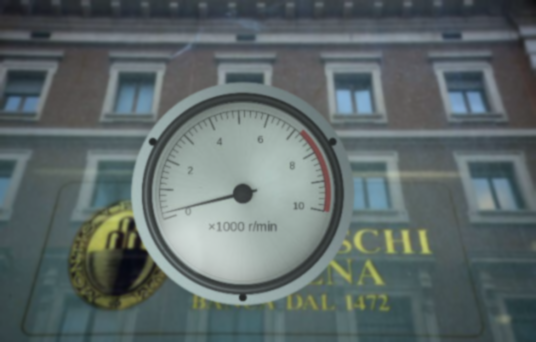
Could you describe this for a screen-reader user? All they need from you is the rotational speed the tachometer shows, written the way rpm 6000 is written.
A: rpm 200
